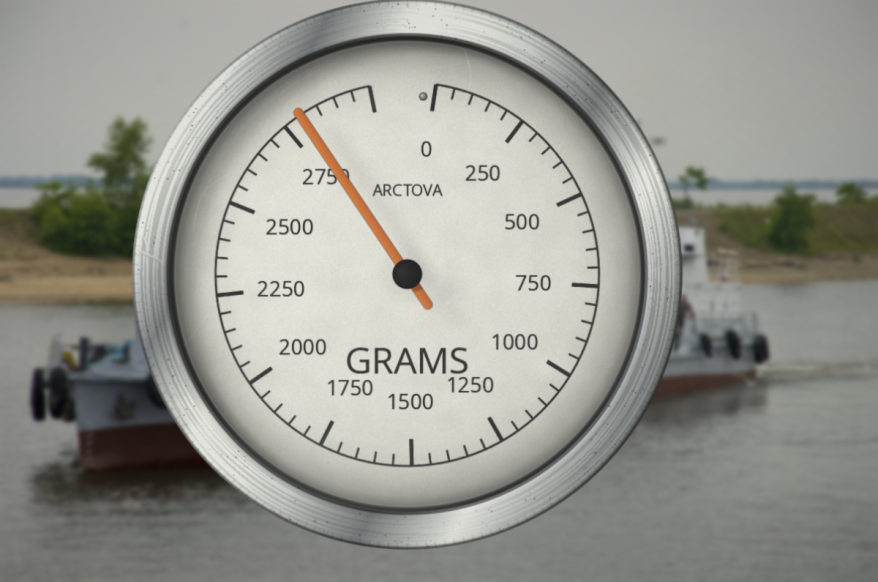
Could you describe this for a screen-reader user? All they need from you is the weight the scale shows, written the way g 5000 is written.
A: g 2800
